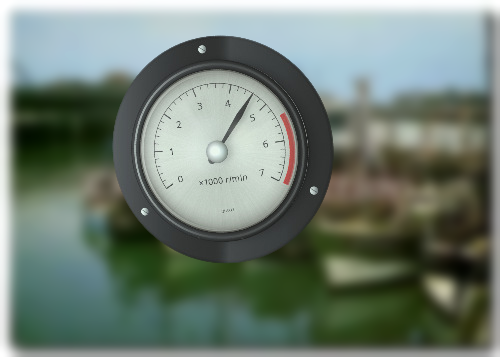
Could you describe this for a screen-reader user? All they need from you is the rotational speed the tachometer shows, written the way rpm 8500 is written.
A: rpm 4600
